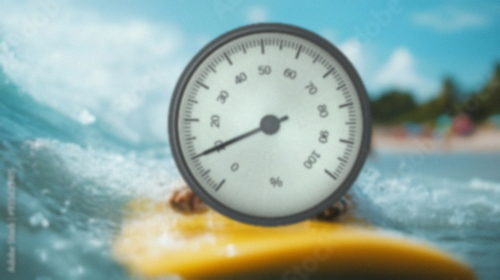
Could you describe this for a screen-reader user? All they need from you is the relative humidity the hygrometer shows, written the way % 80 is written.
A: % 10
